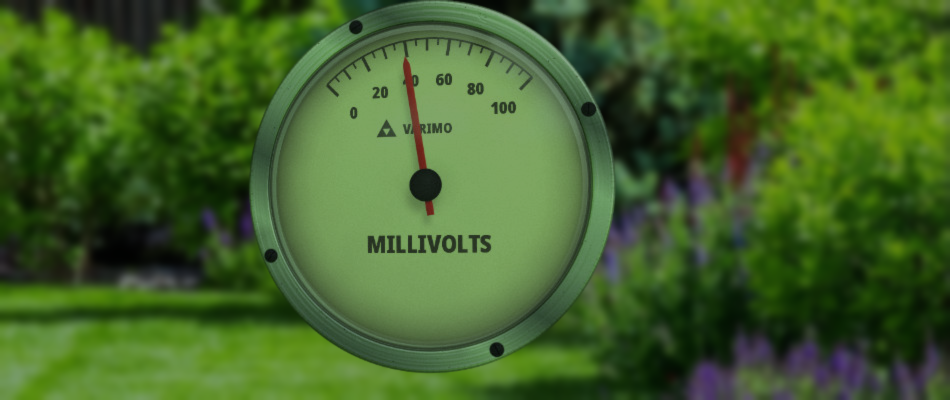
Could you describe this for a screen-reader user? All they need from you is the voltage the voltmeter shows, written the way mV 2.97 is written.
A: mV 40
